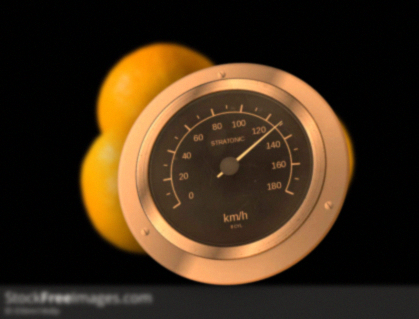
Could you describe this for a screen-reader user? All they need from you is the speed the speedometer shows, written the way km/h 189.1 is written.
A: km/h 130
